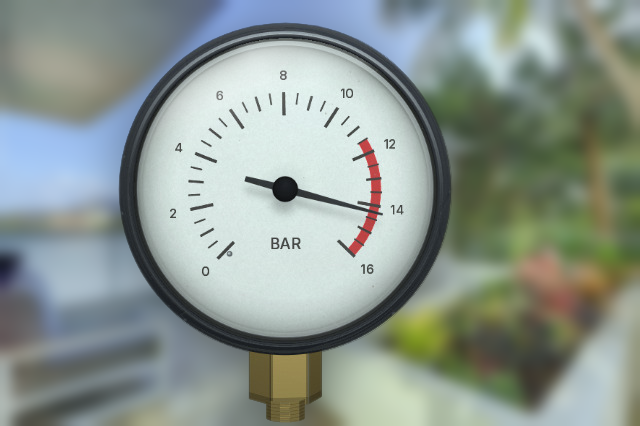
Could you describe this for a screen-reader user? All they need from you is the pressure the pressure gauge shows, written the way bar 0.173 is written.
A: bar 14.25
